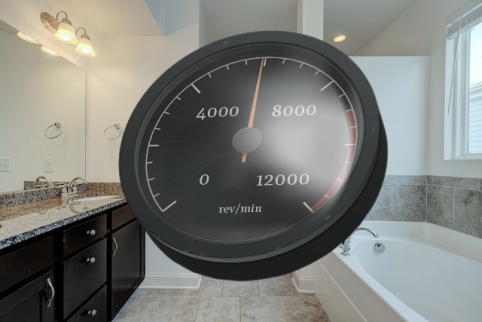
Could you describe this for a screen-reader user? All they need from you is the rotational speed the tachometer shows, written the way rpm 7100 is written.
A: rpm 6000
